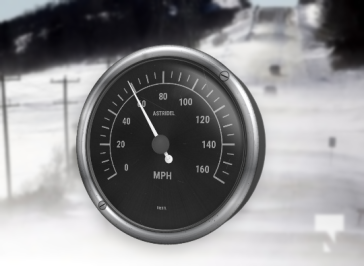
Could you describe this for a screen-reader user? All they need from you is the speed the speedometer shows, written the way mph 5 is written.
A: mph 60
